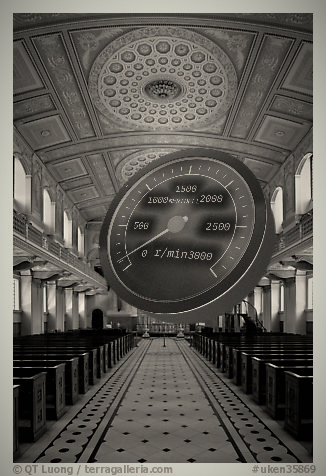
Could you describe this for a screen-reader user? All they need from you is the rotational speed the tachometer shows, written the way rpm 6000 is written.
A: rpm 100
